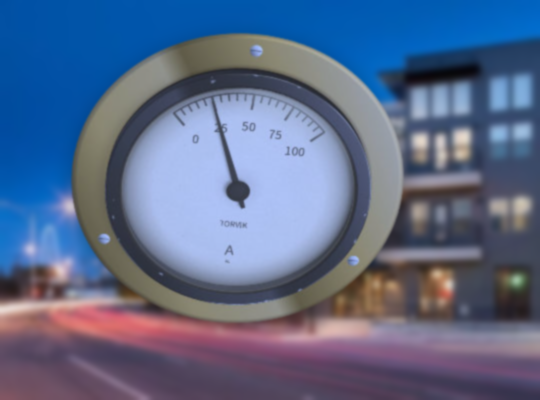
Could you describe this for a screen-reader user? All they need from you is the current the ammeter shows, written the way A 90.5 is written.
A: A 25
